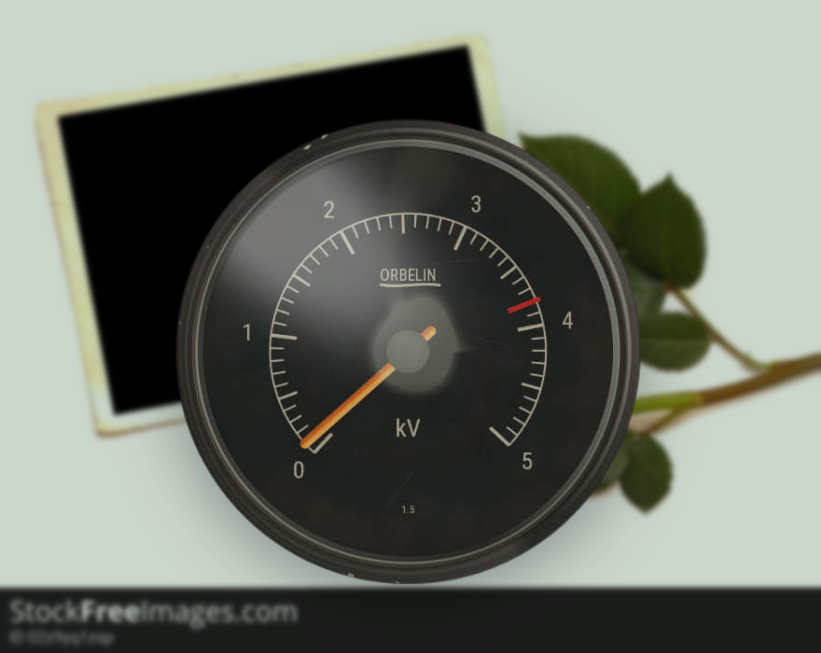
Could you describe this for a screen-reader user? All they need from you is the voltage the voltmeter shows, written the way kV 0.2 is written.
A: kV 0.1
